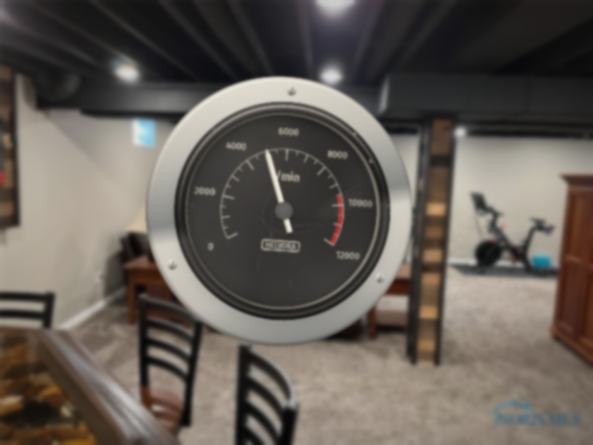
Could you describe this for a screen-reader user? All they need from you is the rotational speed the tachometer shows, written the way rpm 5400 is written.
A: rpm 5000
